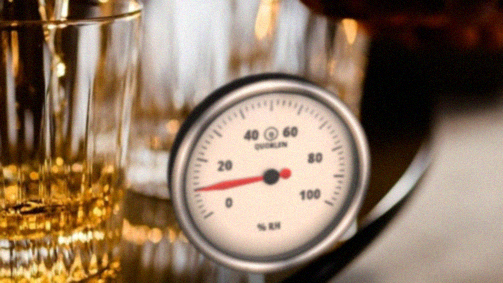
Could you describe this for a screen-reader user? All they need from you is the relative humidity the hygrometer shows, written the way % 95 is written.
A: % 10
